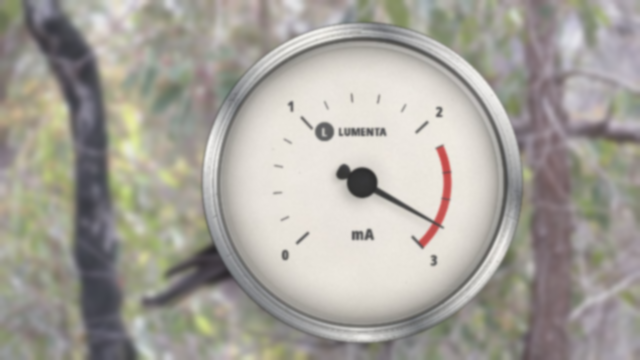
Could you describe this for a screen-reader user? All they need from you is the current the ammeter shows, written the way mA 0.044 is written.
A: mA 2.8
